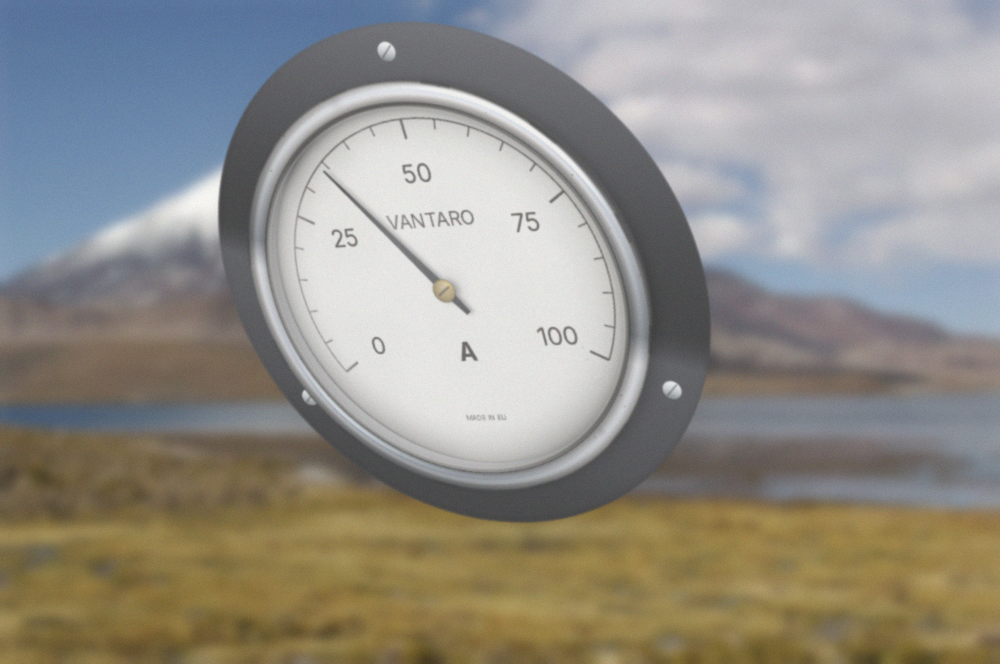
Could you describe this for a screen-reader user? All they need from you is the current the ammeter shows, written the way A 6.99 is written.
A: A 35
